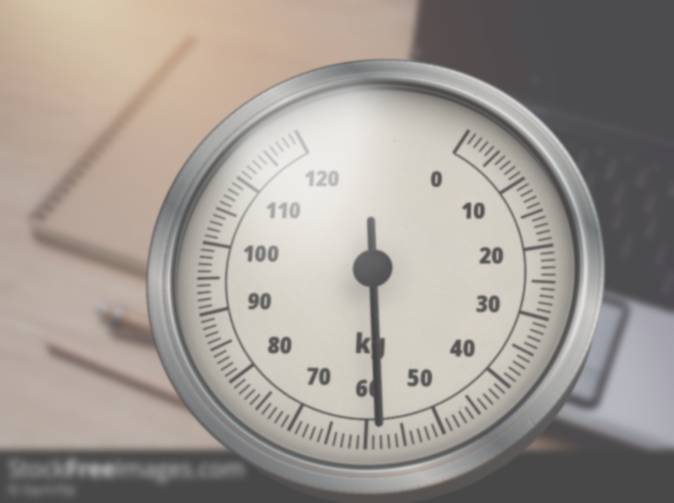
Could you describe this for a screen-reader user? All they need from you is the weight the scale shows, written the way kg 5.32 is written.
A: kg 58
